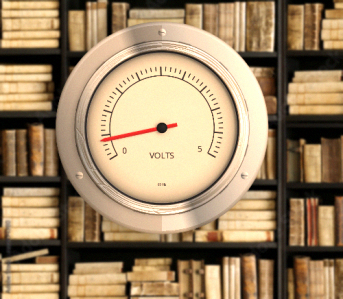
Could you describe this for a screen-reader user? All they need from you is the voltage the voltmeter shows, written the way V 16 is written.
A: V 0.4
